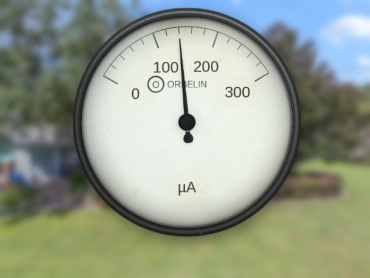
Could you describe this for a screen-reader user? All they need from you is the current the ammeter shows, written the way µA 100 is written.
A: µA 140
